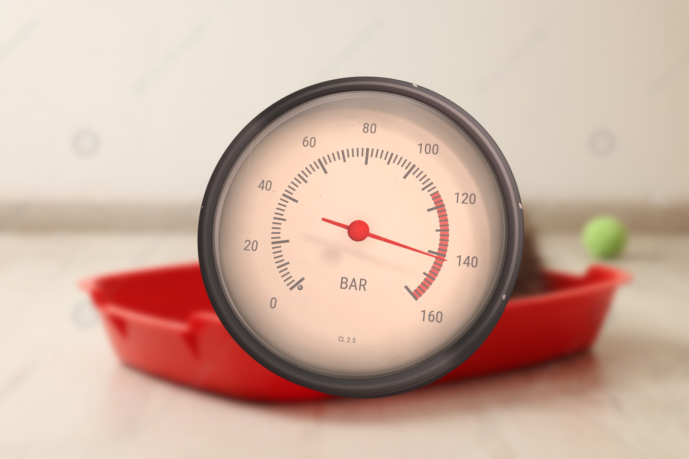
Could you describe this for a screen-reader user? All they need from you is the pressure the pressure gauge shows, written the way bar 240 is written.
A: bar 142
